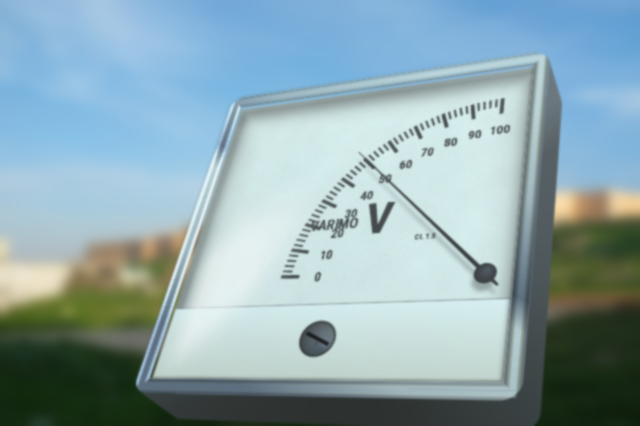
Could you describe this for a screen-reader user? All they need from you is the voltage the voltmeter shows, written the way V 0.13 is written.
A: V 50
